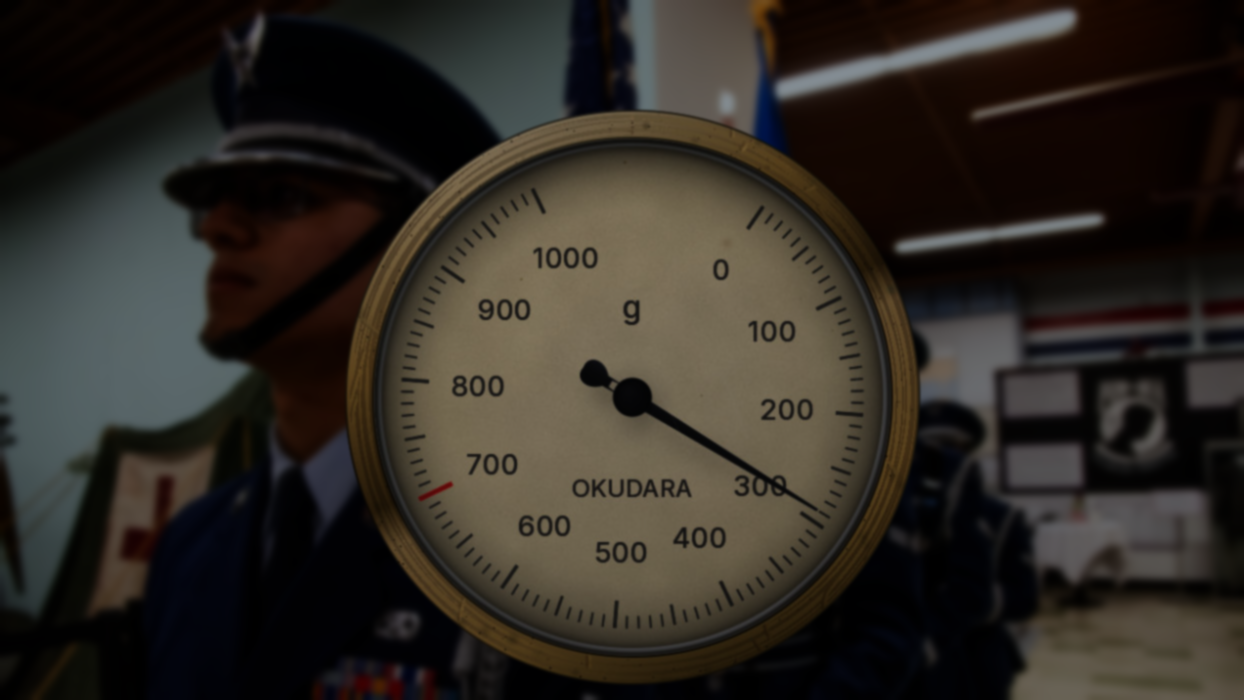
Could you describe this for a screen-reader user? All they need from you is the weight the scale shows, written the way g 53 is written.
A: g 290
